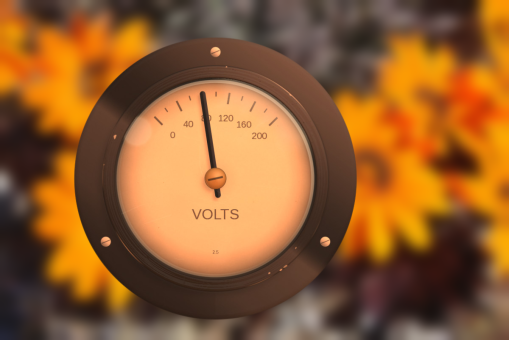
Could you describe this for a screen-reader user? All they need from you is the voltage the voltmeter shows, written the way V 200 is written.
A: V 80
